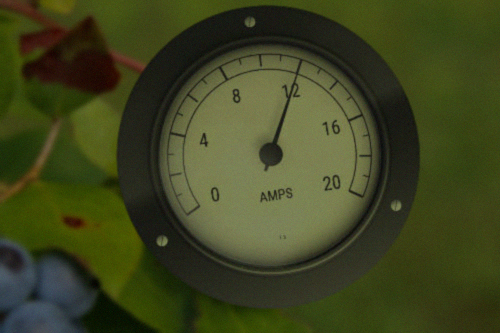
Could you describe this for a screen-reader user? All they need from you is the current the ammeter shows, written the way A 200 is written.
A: A 12
